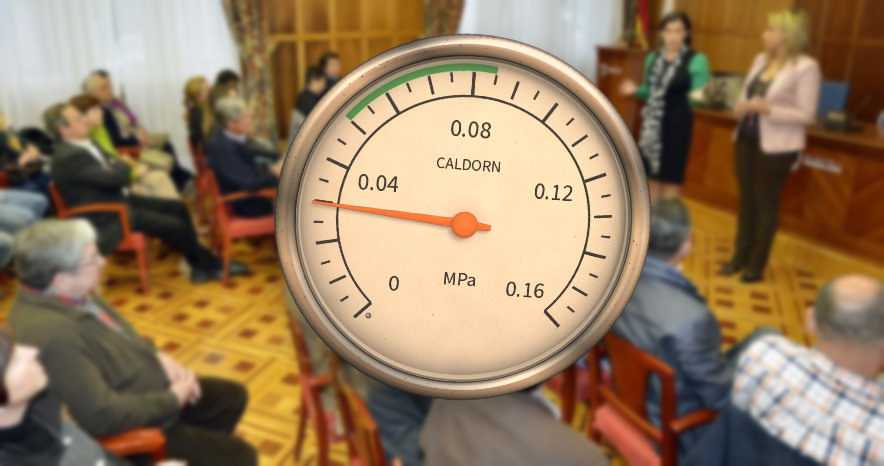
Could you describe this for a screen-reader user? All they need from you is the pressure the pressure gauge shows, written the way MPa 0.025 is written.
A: MPa 0.03
